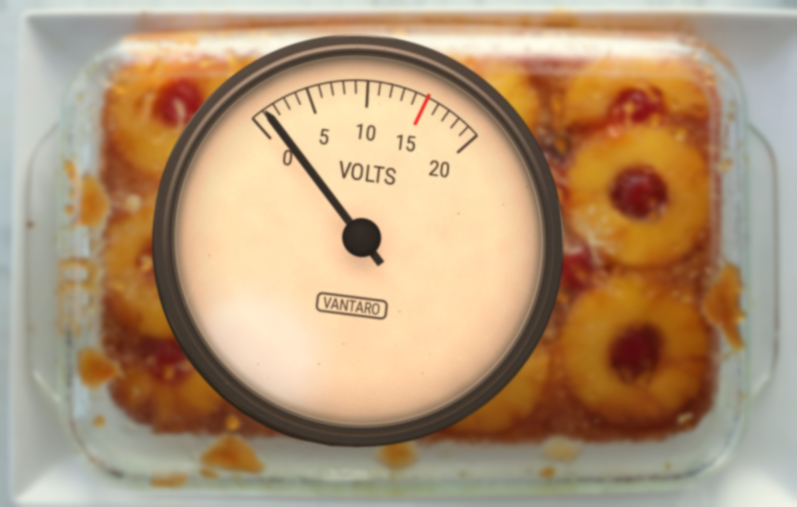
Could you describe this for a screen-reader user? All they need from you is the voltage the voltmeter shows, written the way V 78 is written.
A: V 1
